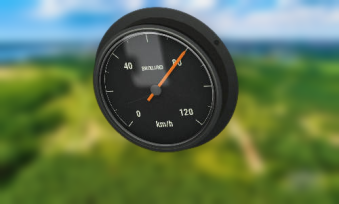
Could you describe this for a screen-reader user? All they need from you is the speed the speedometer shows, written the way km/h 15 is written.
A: km/h 80
